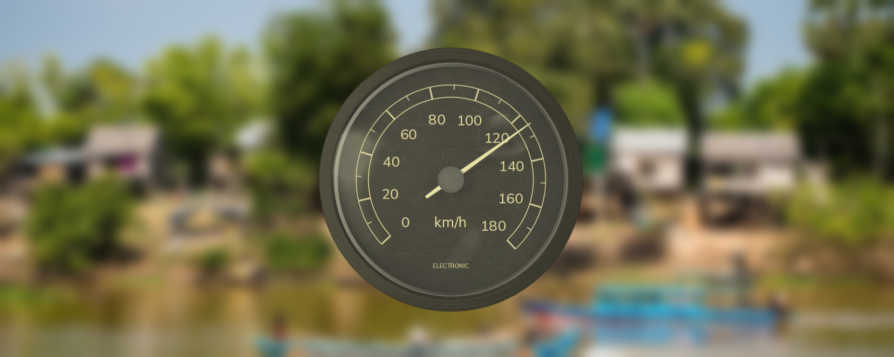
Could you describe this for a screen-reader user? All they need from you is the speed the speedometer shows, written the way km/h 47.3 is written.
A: km/h 125
